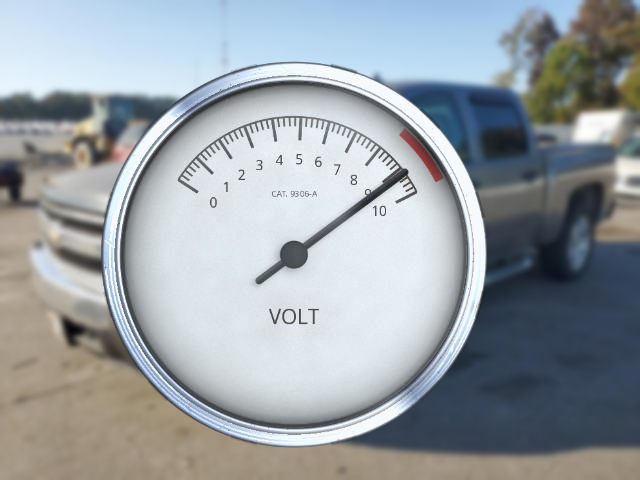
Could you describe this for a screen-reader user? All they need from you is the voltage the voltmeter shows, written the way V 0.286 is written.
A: V 9.2
